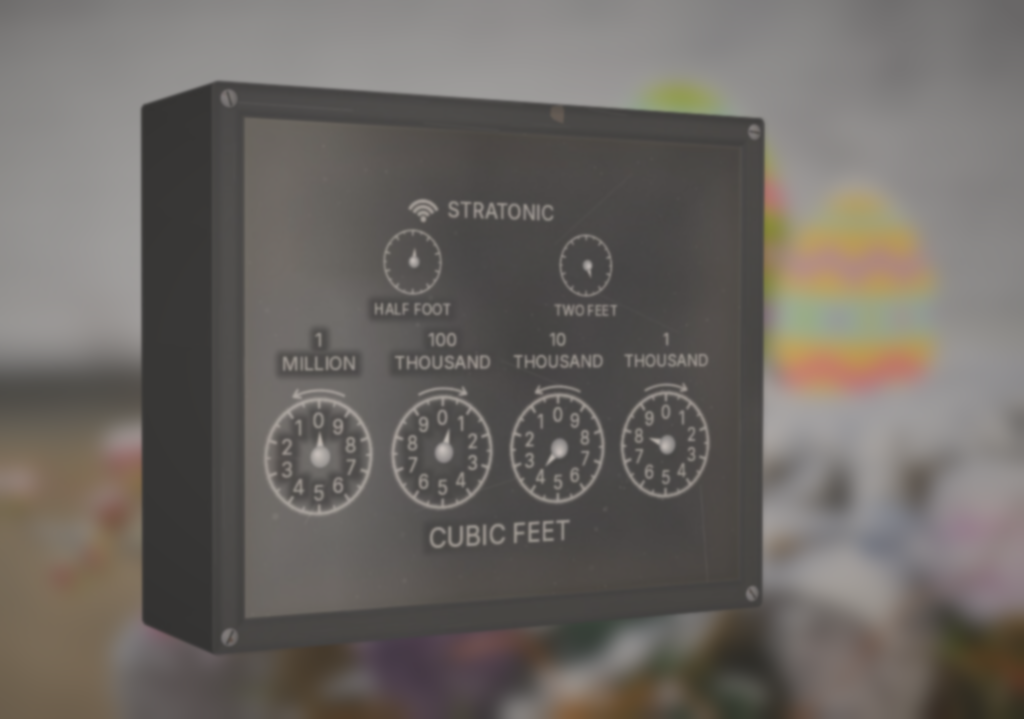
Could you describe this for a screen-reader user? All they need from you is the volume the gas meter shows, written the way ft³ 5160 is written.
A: ft³ 3800
